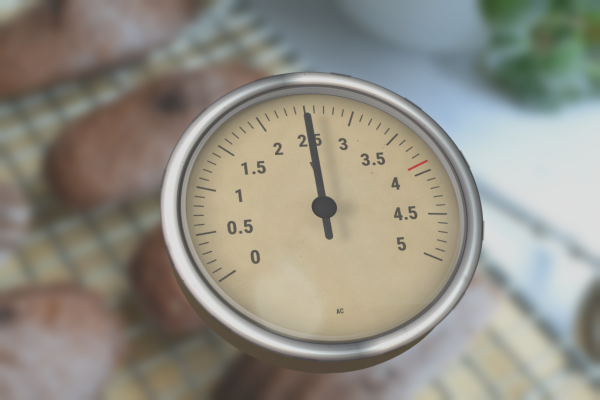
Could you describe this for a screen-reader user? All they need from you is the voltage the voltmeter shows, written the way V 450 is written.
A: V 2.5
